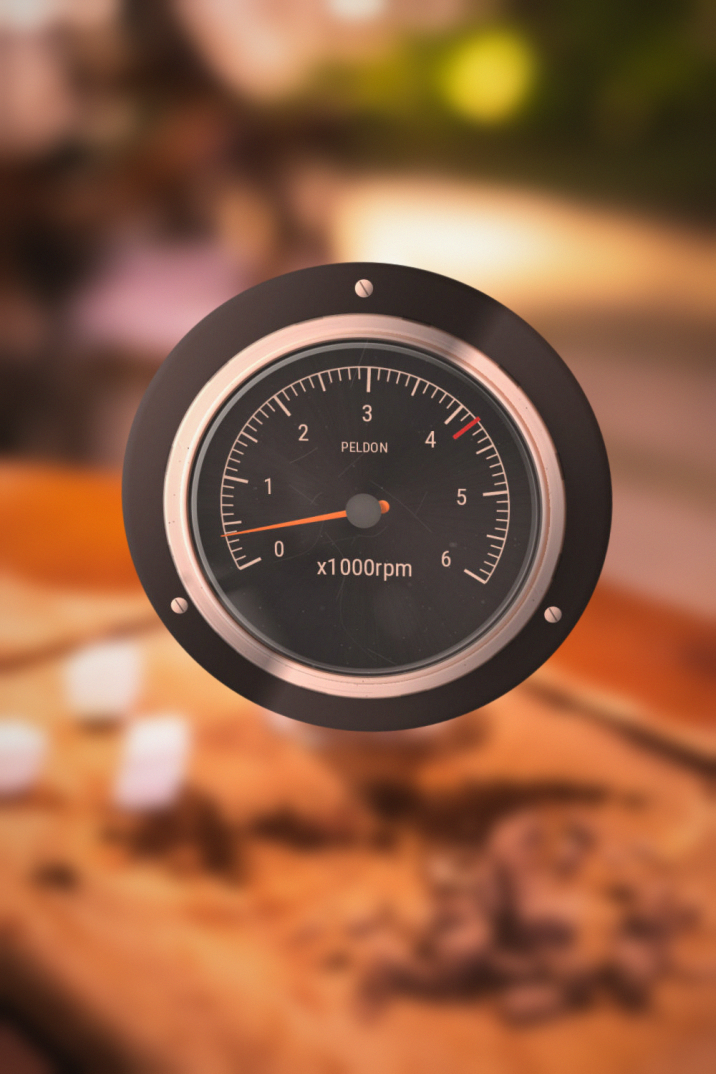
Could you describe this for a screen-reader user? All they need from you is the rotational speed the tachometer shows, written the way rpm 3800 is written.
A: rpm 400
